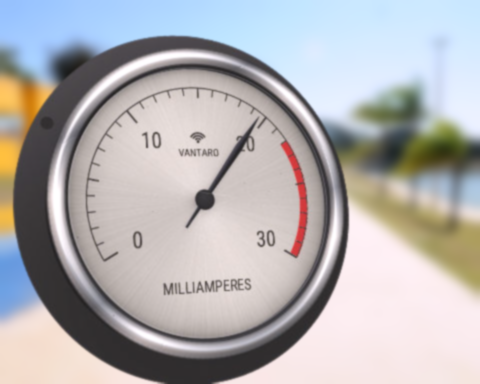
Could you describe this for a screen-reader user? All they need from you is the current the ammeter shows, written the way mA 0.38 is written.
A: mA 19.5
